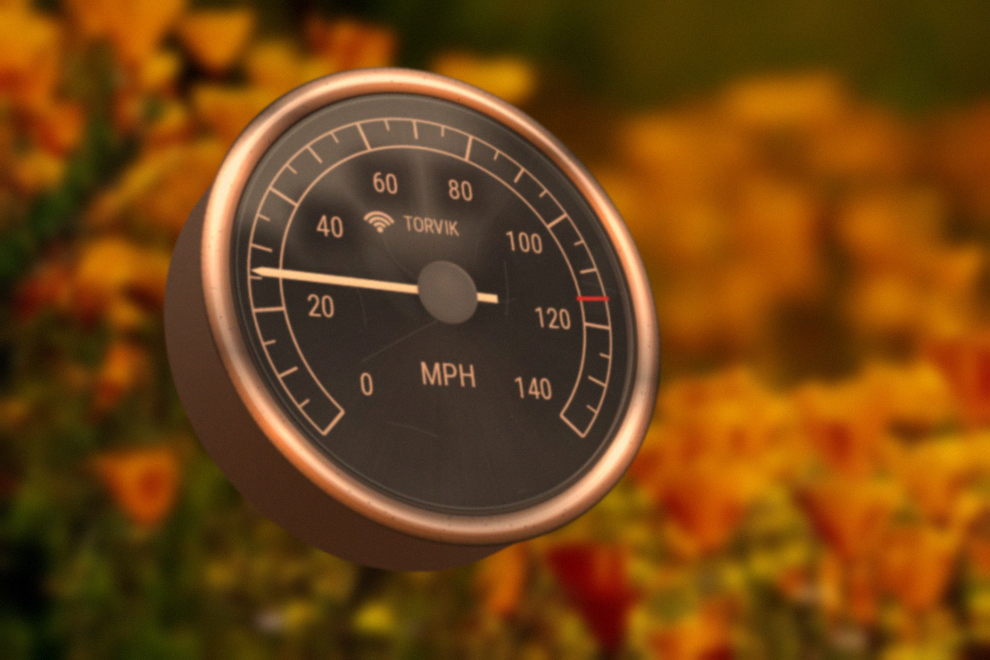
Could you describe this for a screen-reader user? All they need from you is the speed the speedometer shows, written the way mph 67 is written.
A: mph 25
